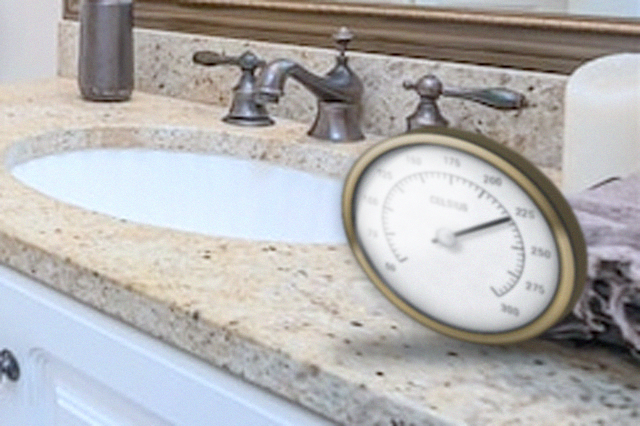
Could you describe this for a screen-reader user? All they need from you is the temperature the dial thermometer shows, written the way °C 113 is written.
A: °C 225
